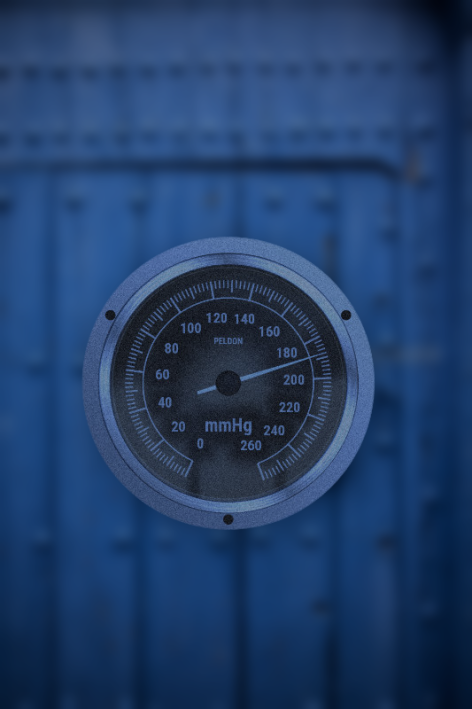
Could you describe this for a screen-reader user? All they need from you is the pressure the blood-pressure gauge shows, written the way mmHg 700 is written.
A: mmHg 188
